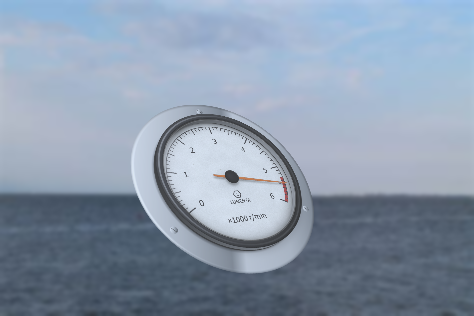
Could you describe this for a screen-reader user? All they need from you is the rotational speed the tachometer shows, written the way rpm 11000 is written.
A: rpm 5500
